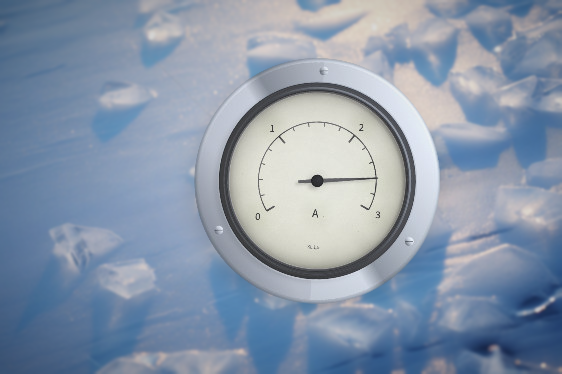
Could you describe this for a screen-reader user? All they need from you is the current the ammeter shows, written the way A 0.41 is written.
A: A 2.6
